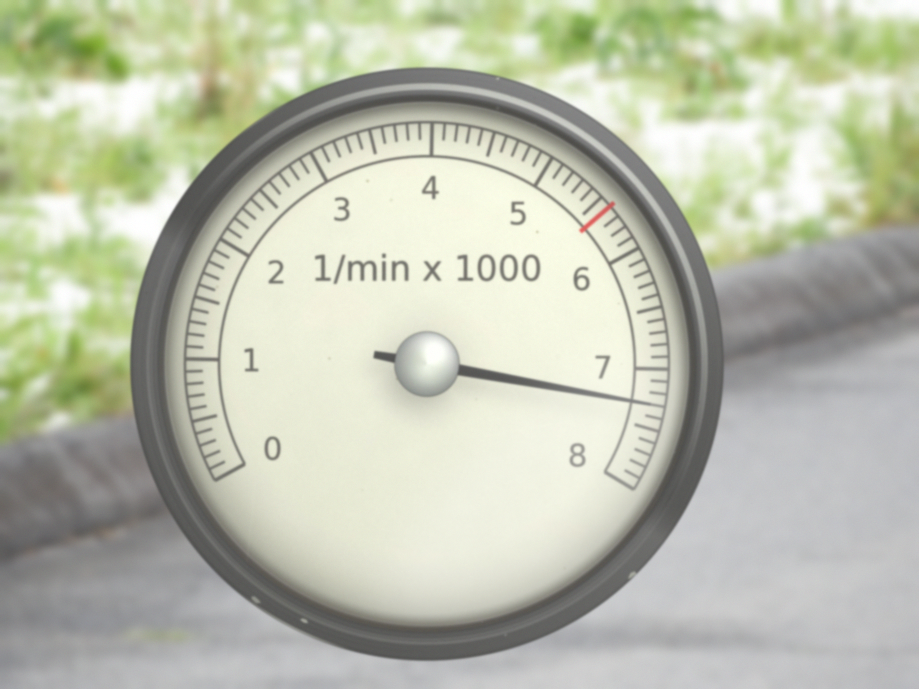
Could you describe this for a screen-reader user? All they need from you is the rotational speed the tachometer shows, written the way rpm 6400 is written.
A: rpm 7300
